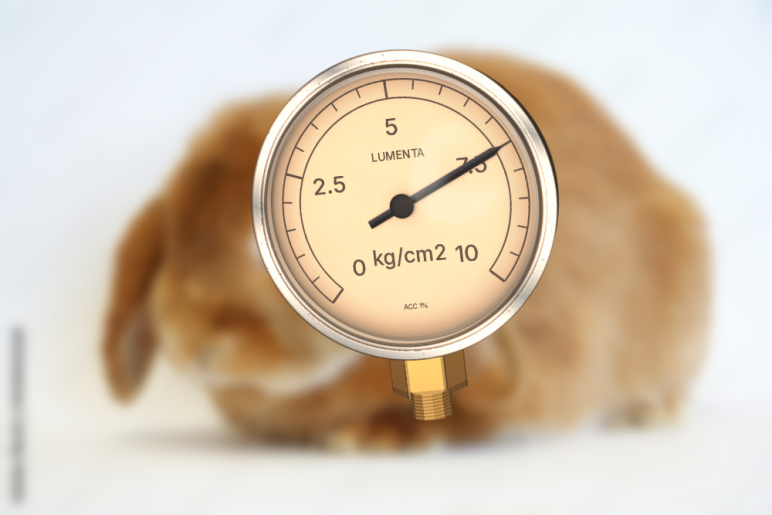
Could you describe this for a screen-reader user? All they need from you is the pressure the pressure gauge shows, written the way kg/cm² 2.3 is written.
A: kg/cm² 7.5
